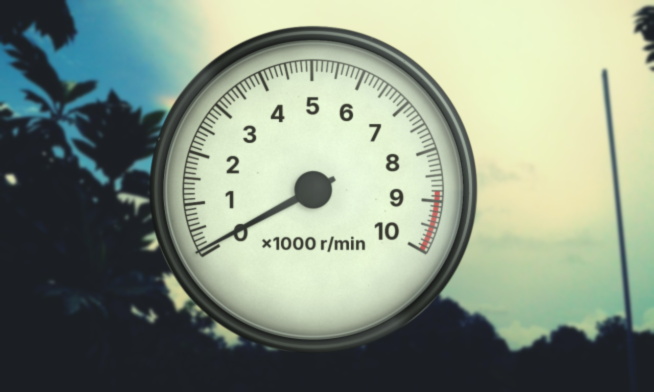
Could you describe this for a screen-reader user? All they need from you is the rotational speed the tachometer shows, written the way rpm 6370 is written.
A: rpm 100
